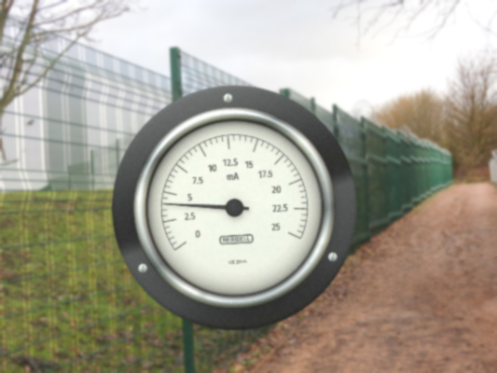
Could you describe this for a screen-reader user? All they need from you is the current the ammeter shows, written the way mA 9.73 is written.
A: mA 4
